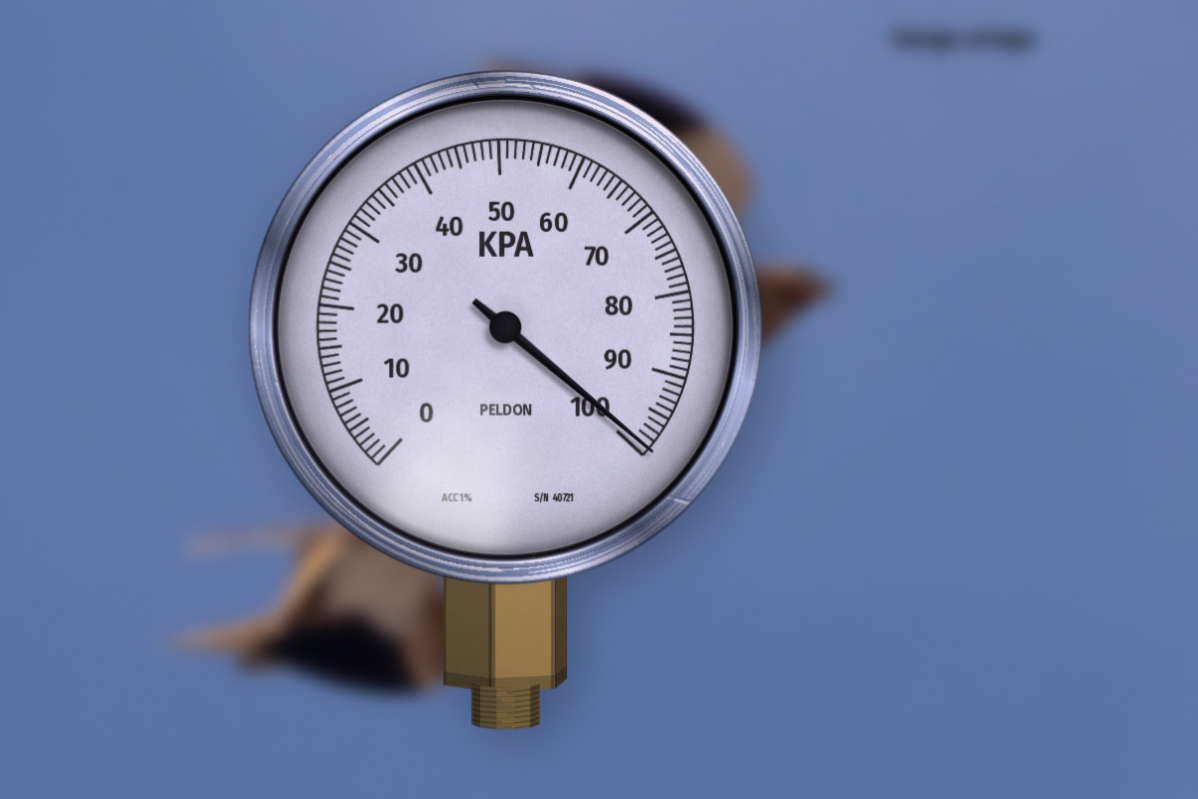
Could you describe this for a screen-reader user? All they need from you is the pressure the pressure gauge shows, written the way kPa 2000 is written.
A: kPa 99
